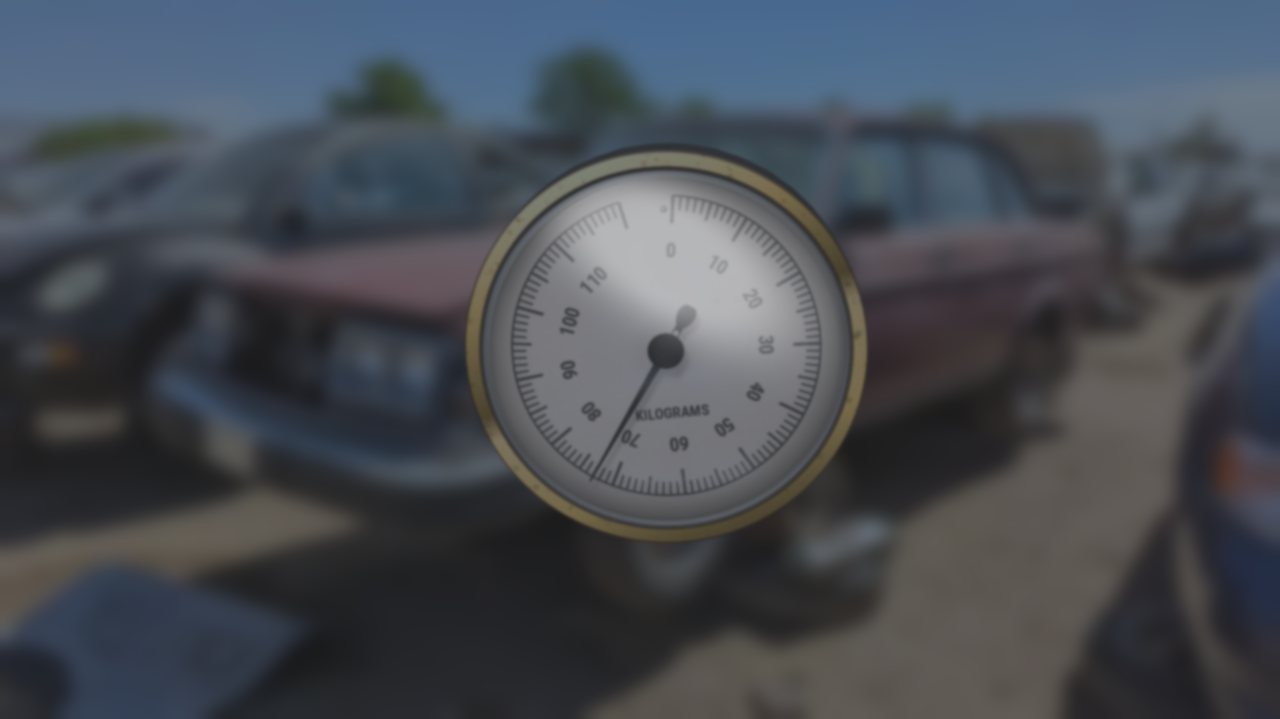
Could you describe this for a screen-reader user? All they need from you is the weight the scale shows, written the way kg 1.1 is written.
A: kg 73
